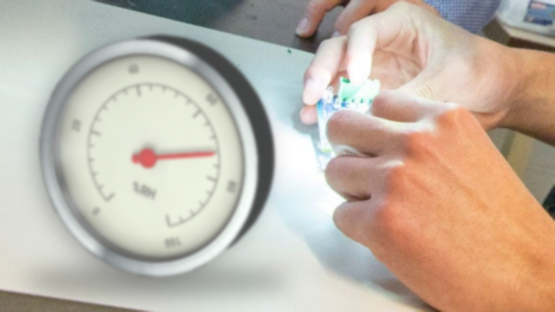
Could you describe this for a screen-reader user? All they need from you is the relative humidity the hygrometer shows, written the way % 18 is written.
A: % 72
